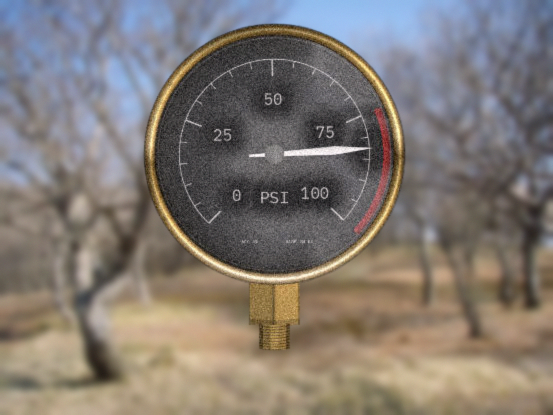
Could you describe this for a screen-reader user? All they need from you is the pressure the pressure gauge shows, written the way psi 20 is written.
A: psi 82.5
